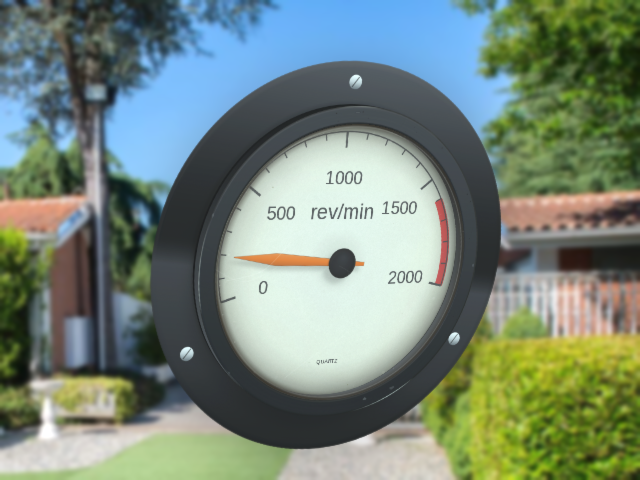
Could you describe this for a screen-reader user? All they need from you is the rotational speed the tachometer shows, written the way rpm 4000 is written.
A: rpm 200
